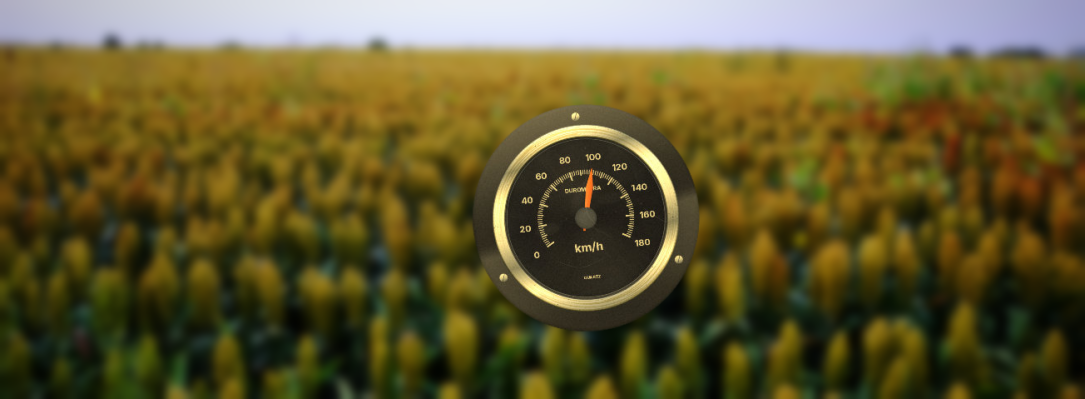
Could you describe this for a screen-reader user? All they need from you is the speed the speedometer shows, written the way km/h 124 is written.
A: km/h 100
